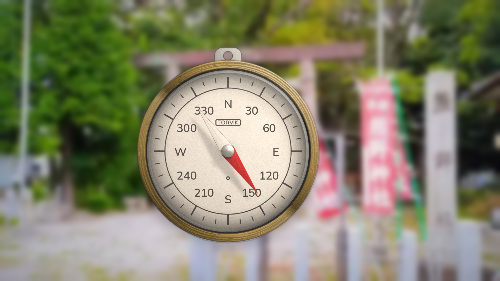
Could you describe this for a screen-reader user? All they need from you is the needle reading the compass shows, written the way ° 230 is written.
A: ° 145
